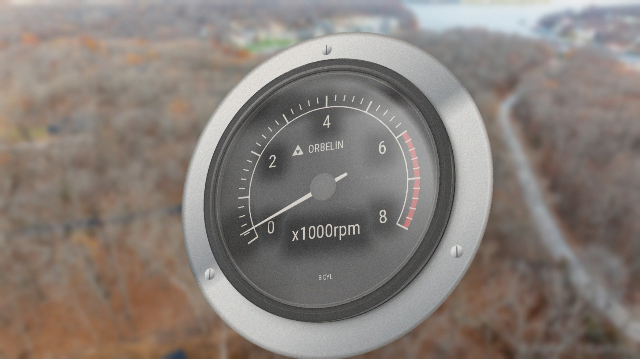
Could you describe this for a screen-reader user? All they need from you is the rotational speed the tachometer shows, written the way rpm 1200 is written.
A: rpm 200
